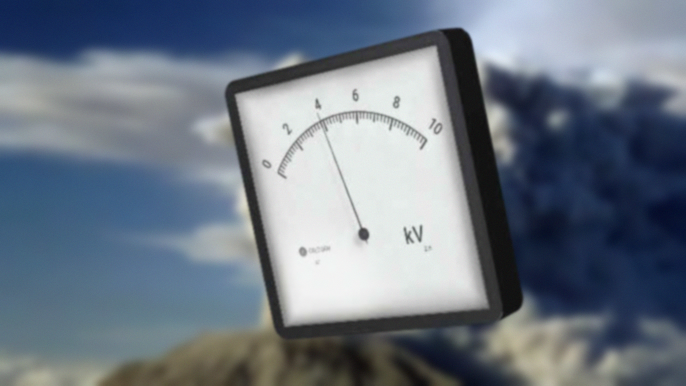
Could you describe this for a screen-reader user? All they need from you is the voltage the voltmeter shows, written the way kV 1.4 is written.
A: kV 4
